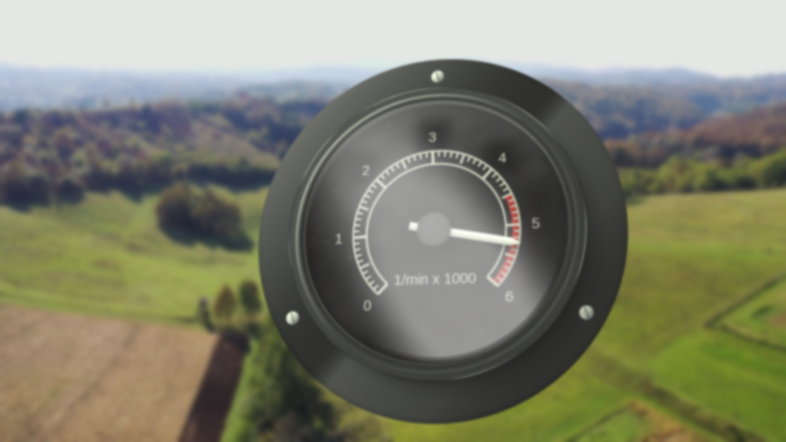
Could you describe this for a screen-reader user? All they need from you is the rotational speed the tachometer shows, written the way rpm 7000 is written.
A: rpm 5300
